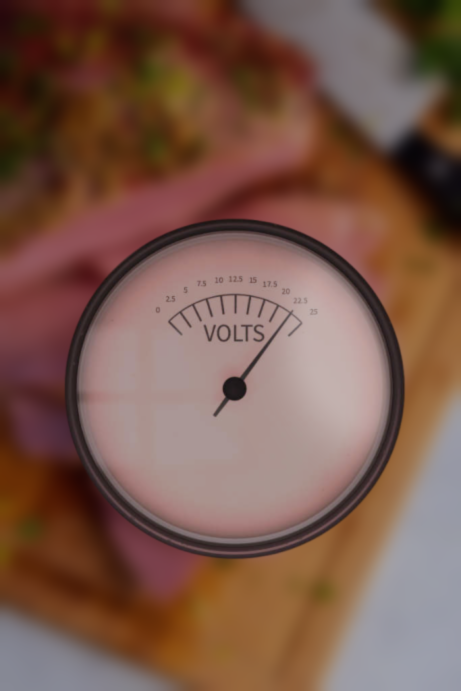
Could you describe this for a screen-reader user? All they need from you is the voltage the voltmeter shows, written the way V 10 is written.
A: V 22.5
